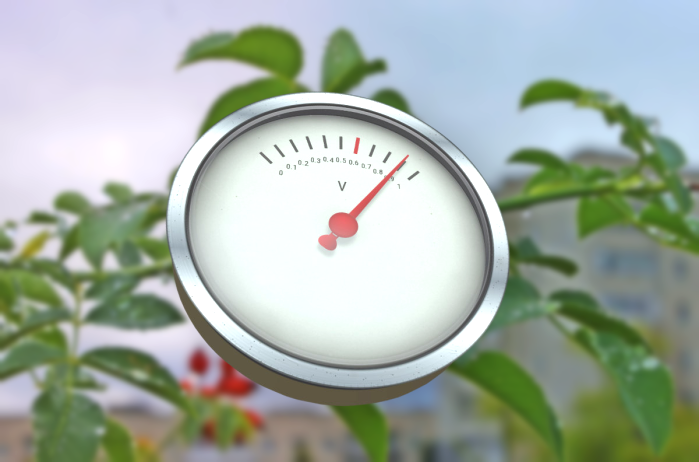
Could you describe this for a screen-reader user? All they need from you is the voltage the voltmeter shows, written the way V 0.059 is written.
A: V 0.9
